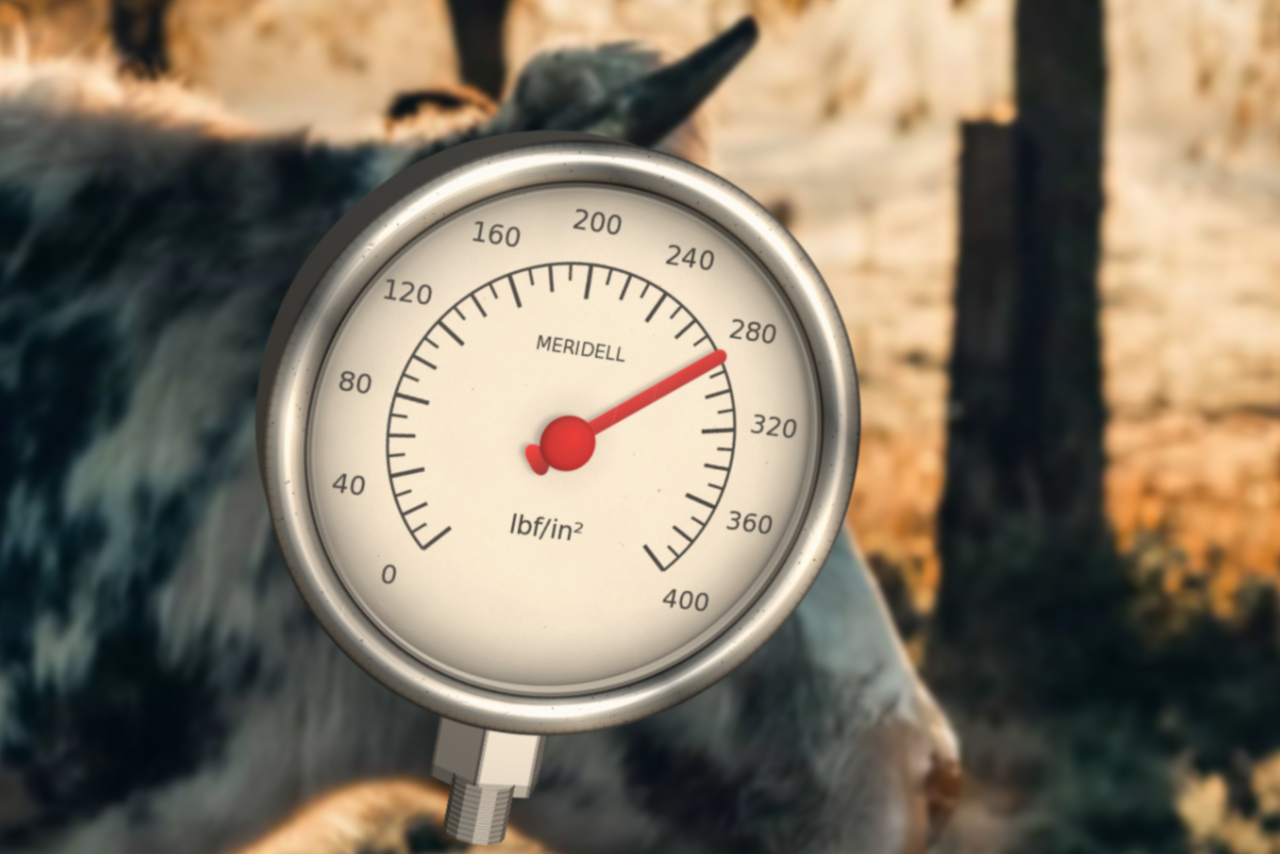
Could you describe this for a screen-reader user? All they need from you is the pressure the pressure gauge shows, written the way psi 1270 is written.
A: psi 280
